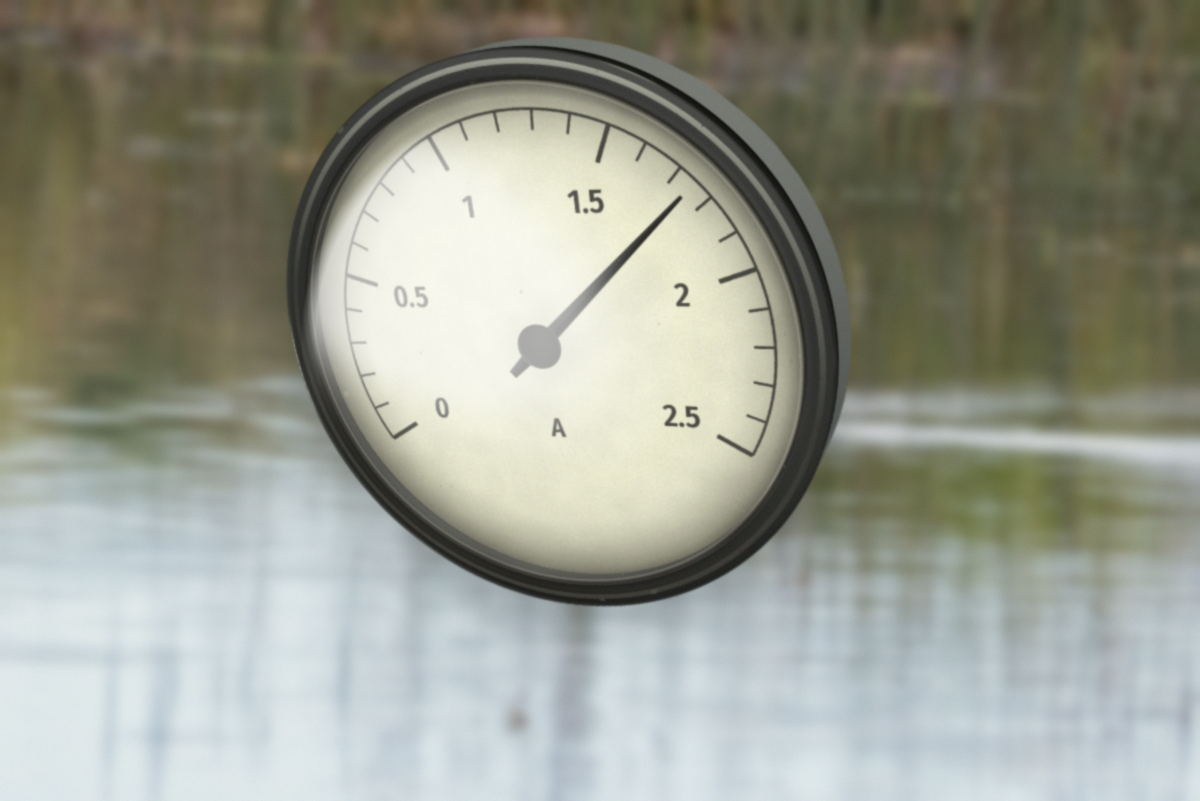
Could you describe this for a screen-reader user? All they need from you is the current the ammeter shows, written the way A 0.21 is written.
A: A 1.75
